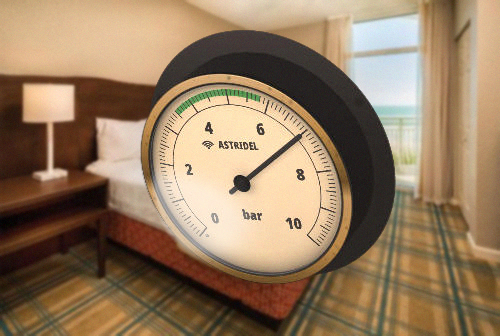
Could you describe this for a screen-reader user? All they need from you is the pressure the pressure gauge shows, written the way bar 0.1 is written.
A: bar 7
